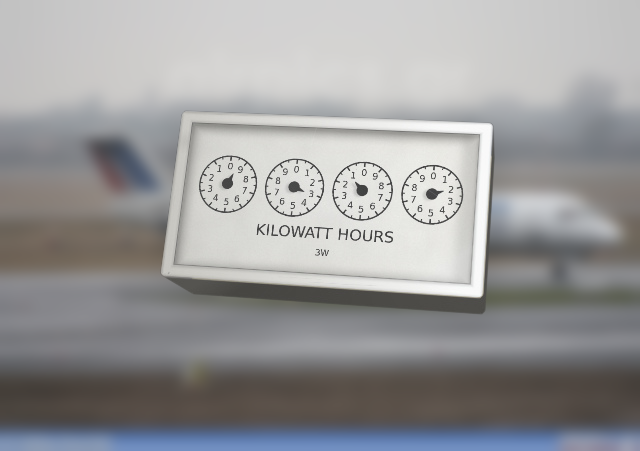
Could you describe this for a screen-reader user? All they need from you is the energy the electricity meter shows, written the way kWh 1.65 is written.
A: kWh 9312
